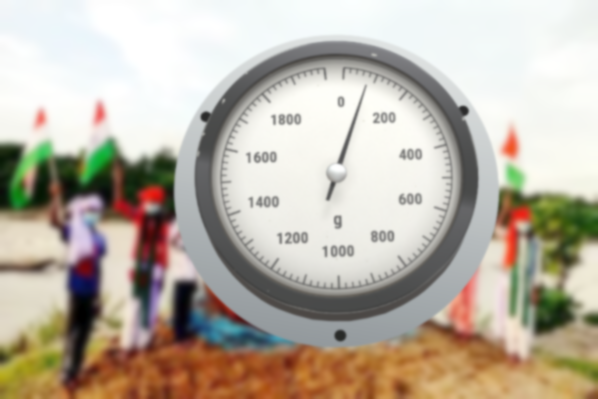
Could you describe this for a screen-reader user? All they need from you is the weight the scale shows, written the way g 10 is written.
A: g 80
